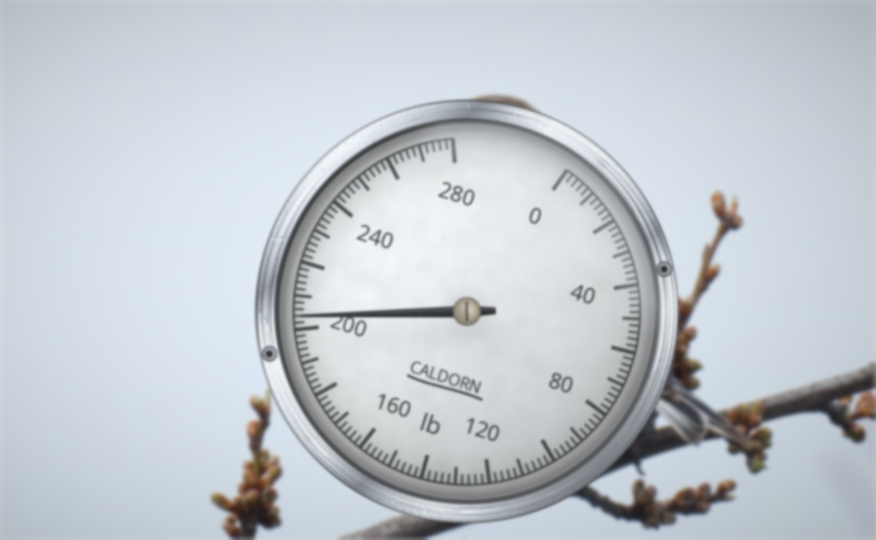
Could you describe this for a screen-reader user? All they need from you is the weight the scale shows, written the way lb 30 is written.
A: lb 204
